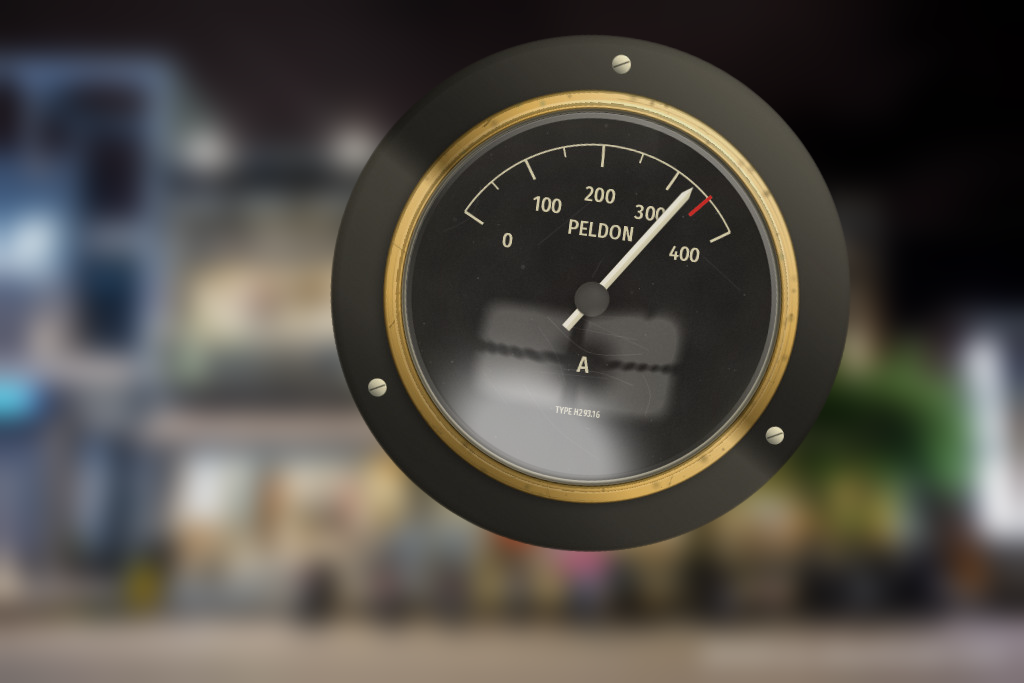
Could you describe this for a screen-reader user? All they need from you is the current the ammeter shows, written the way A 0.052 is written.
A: A 325
